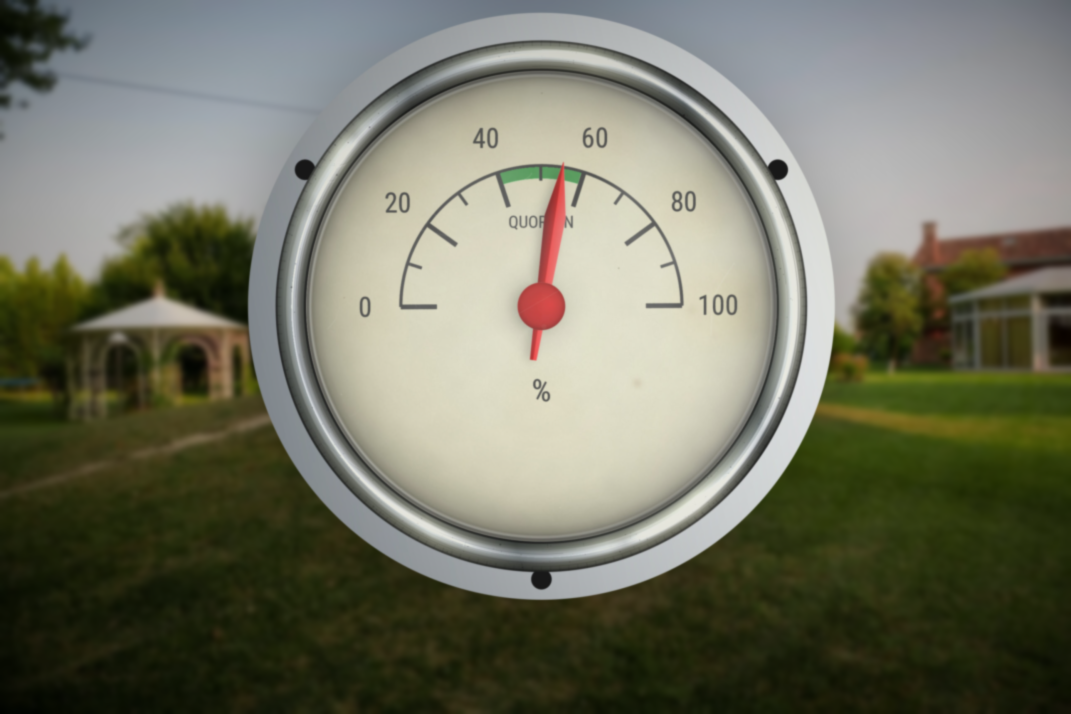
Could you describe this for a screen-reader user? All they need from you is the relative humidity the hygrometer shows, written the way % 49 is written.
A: % 55
